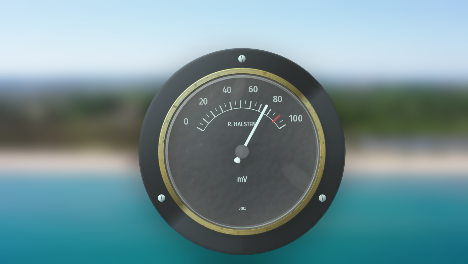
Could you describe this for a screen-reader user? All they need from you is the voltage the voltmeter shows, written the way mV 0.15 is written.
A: mV 75
